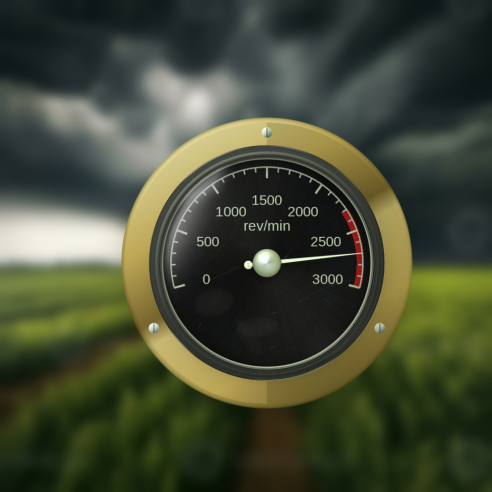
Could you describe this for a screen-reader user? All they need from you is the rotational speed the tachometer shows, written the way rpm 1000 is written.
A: rpm 2700
